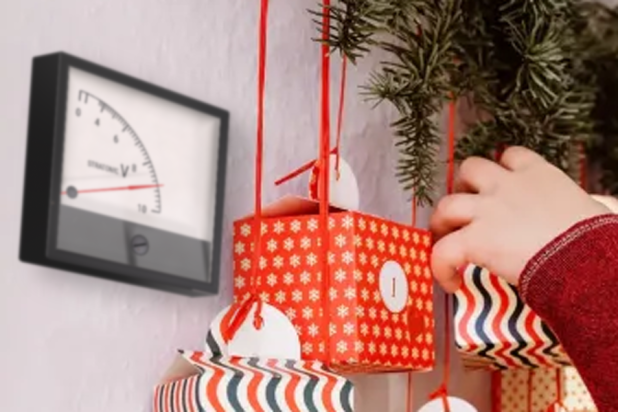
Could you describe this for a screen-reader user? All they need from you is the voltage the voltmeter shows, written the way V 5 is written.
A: V 9
